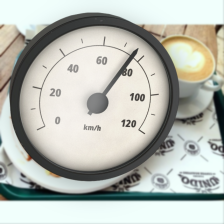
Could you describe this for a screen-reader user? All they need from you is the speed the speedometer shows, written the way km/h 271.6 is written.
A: km/h 75
